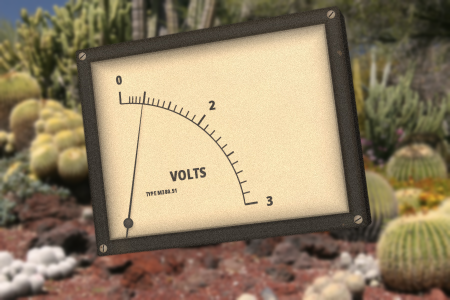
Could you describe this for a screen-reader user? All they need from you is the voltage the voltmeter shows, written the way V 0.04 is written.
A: V 1
